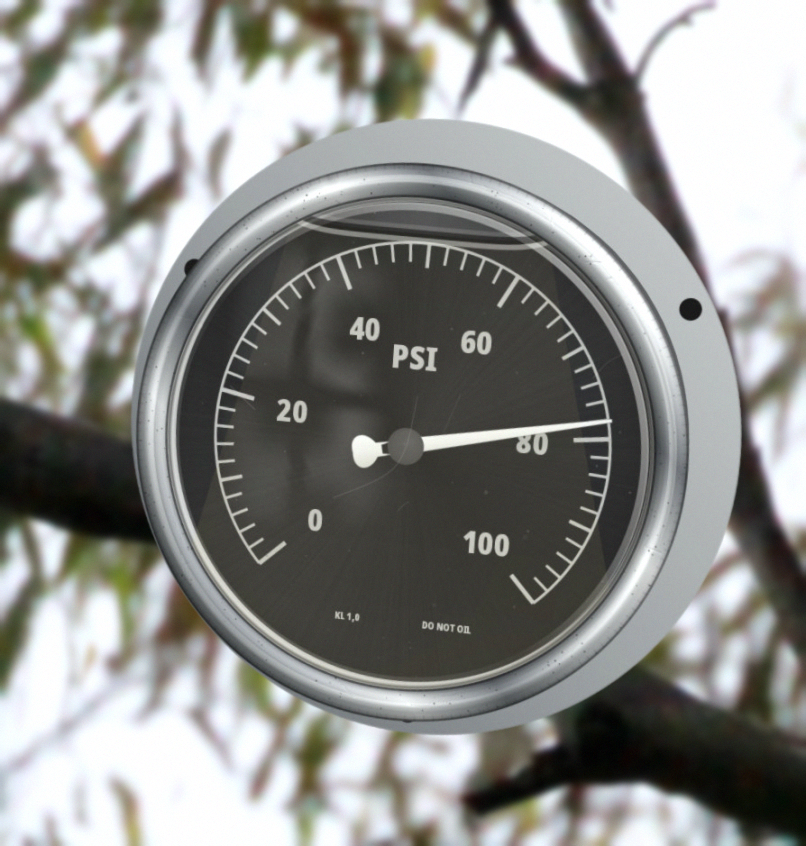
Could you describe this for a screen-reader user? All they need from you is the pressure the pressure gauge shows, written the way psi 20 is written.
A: psi 78
